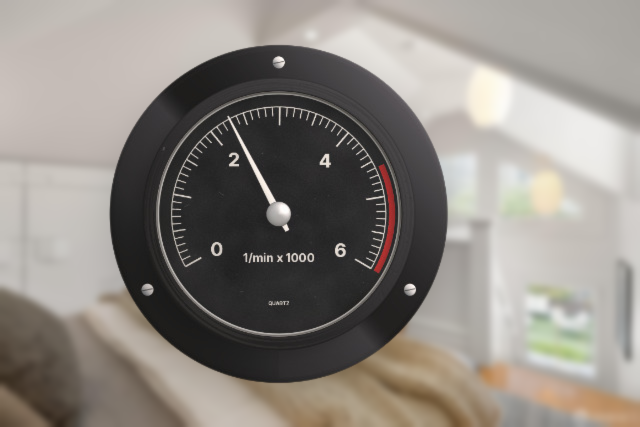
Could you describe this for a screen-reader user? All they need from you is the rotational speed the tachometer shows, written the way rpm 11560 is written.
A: rpm 2300
